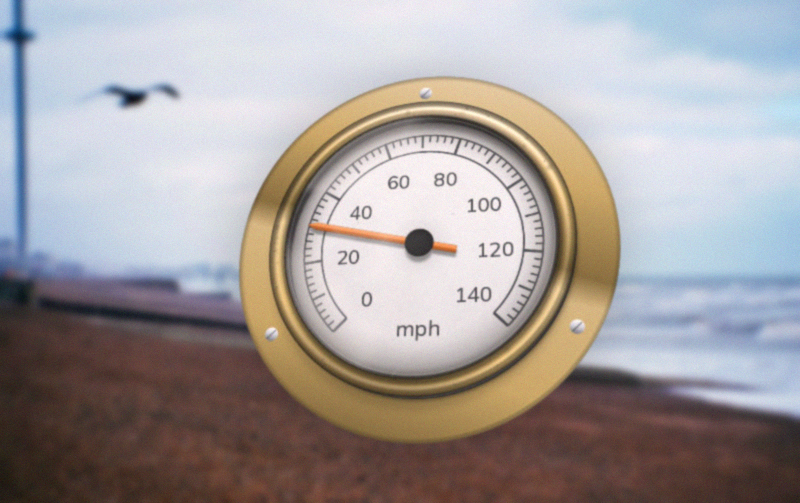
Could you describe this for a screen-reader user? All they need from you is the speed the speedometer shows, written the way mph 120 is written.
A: mph 30
